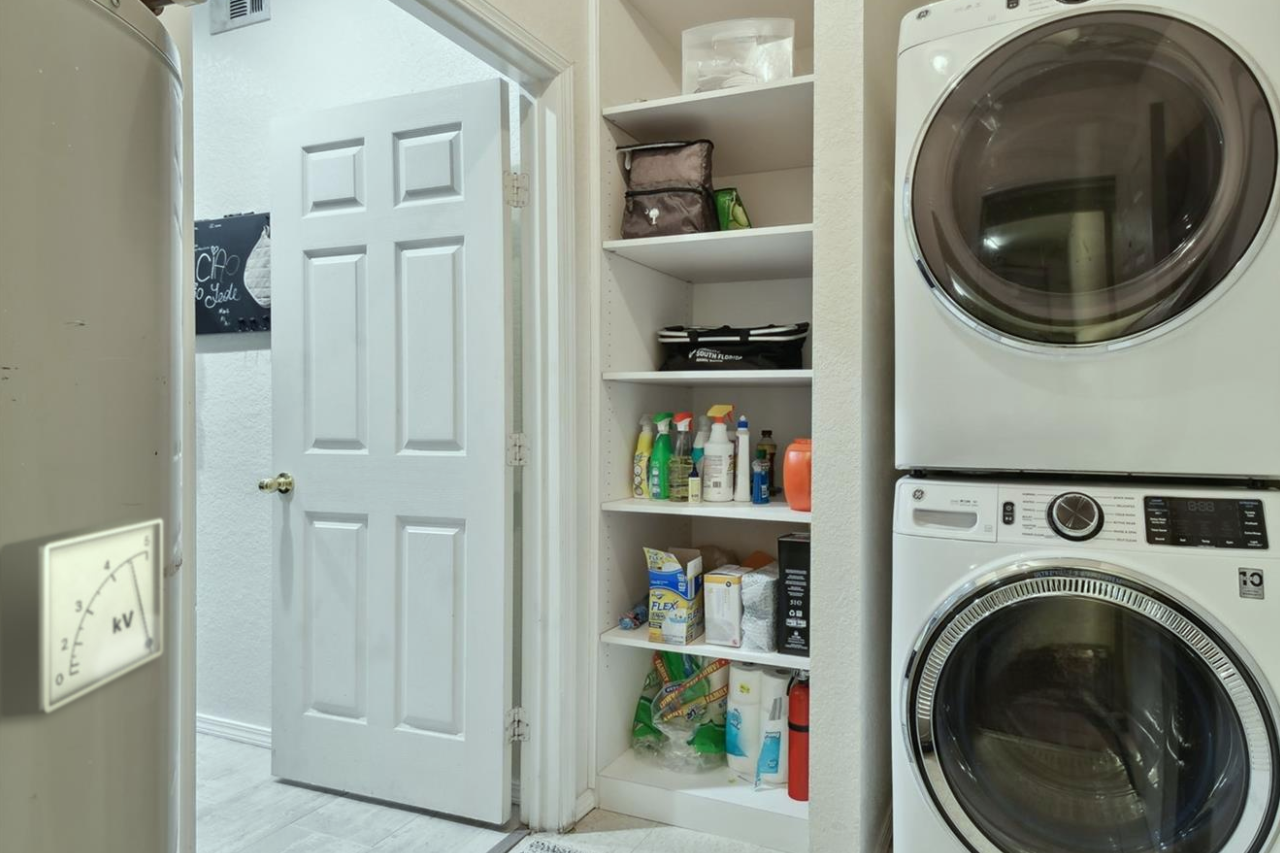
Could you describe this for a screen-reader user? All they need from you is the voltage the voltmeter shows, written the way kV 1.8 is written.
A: kV 4.5
